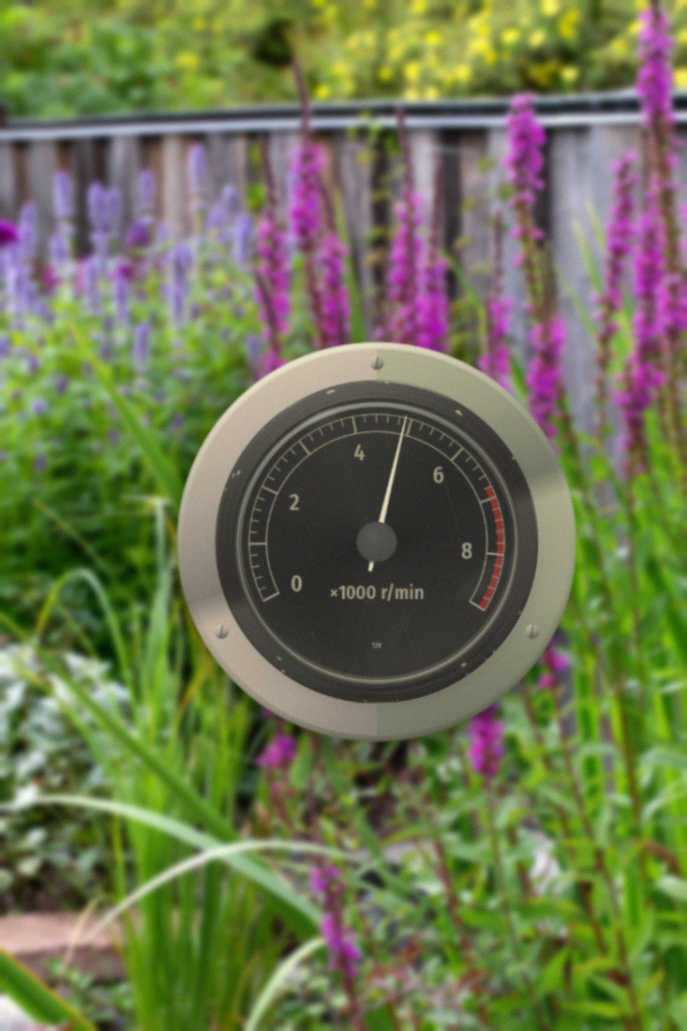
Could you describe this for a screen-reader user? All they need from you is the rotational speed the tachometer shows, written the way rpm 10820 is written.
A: rpm 4900
